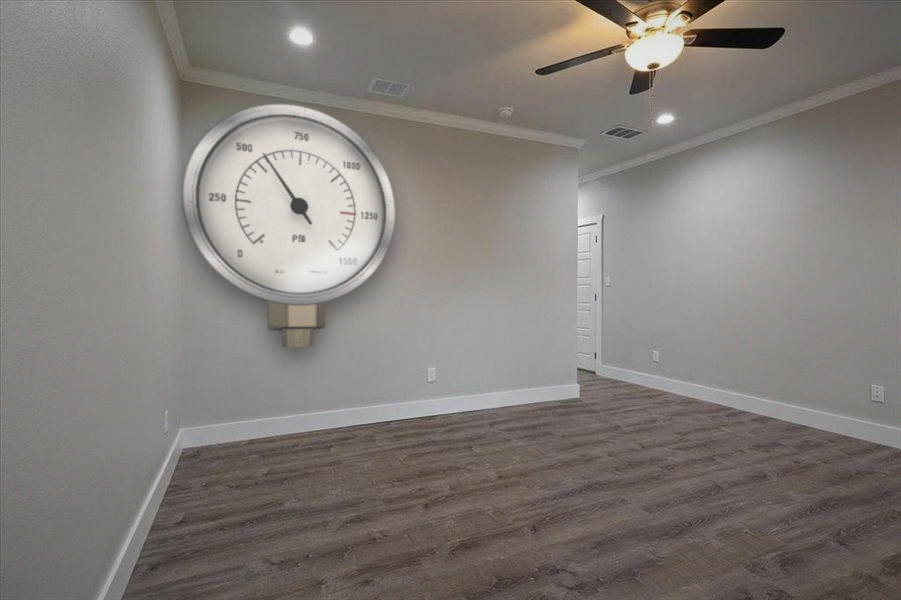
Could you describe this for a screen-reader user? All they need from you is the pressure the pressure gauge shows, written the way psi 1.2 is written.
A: psi 550
